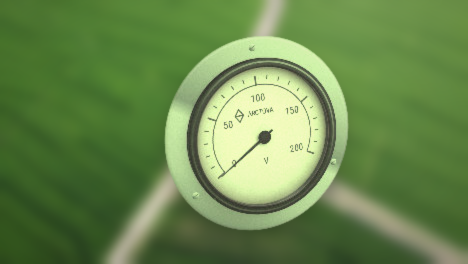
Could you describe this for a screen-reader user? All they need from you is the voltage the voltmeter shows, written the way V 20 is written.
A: V 0
